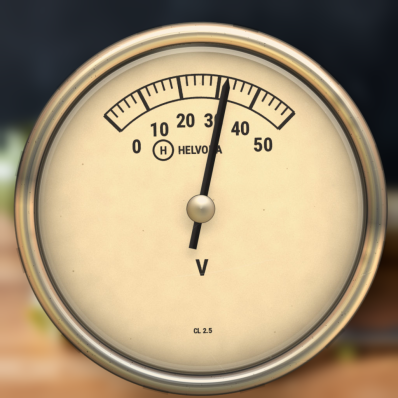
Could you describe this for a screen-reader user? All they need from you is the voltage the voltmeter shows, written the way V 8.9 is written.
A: V 32
